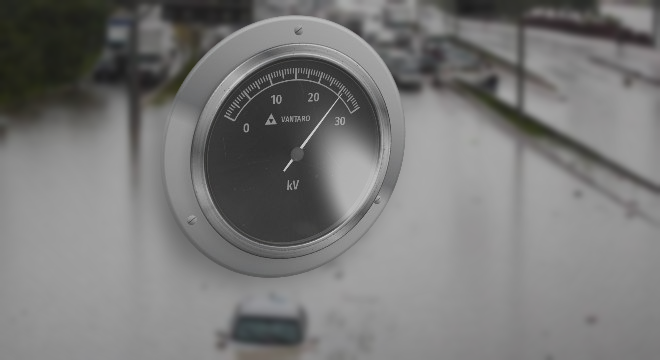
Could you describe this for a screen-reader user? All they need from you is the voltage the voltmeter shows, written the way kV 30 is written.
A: kV 25
